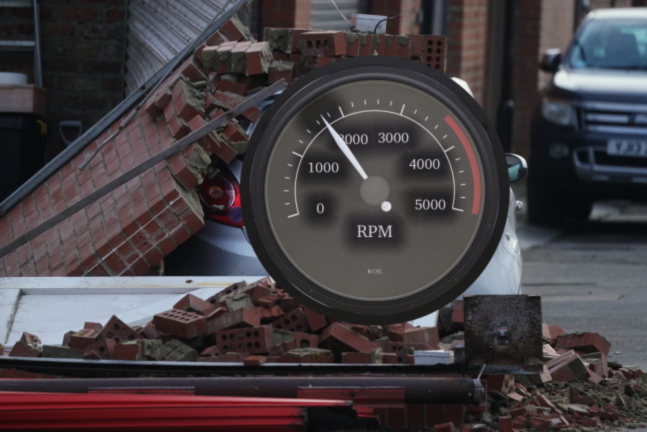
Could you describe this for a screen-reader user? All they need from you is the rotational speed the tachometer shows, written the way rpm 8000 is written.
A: rpm 1700
